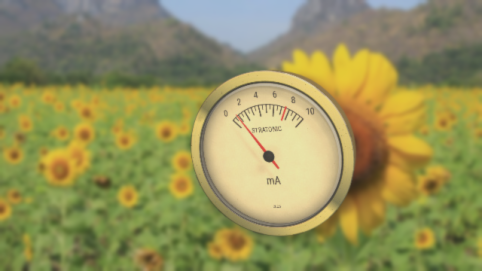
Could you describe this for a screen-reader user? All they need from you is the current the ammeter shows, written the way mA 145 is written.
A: mA 1
